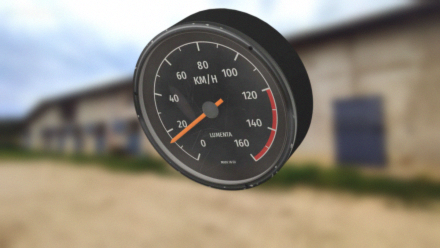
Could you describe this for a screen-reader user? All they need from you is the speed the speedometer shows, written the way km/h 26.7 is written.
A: km/h 15
